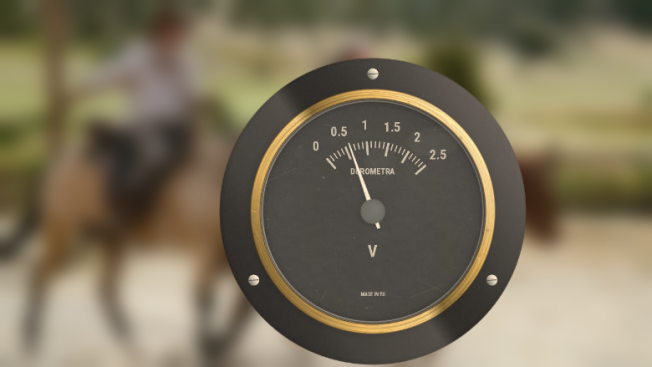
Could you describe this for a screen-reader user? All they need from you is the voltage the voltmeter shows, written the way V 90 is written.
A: V 0.6
